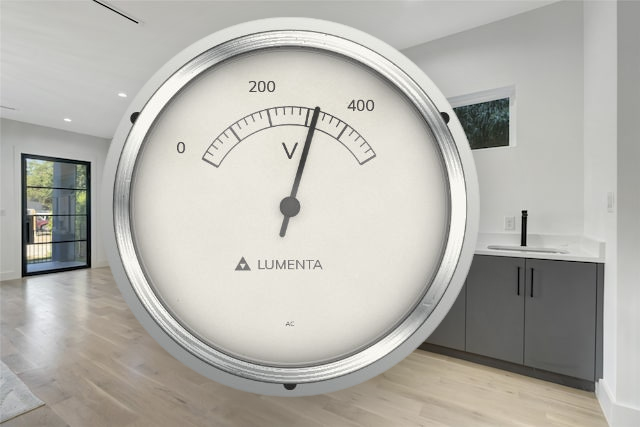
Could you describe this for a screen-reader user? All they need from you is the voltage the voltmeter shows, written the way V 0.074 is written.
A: V 320
